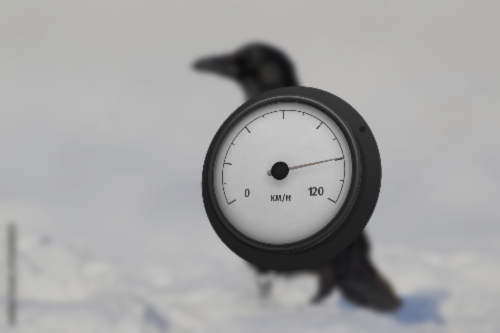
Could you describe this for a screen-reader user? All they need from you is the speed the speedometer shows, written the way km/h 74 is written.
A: km/h 100
